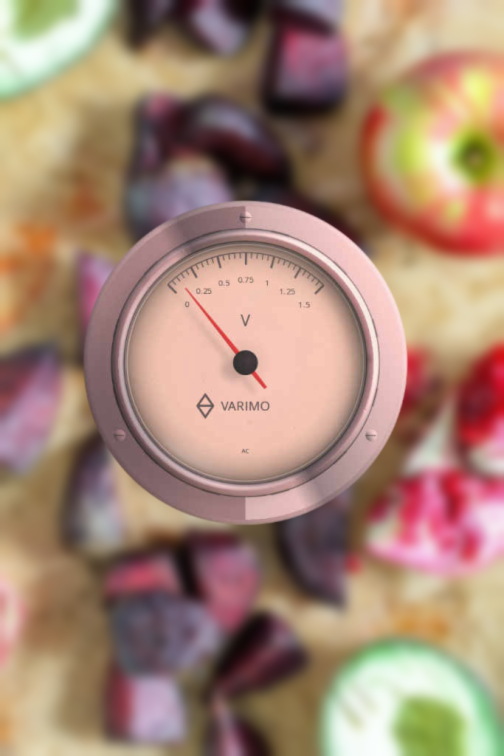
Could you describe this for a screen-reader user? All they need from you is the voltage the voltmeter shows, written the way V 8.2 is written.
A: V 0.1
